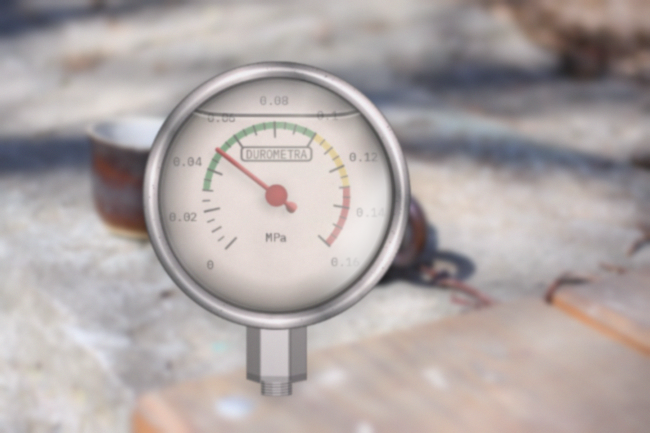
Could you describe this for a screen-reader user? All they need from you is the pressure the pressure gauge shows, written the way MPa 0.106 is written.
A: MPa 0.05
